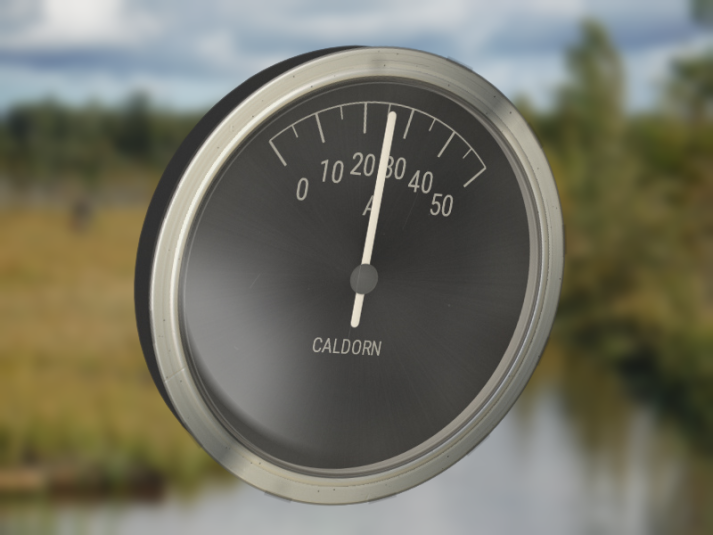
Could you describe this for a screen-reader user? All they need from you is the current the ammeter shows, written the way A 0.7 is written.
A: A 25
